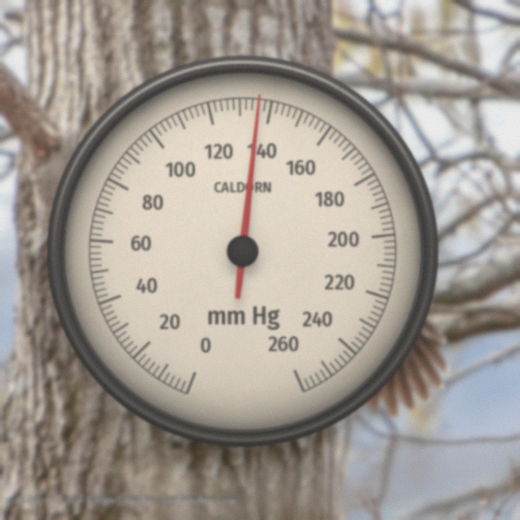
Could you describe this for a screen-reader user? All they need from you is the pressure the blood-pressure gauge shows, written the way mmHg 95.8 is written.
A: mmHg 136
